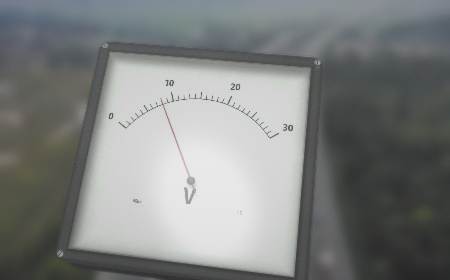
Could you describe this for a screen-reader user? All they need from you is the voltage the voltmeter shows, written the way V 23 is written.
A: V 8
